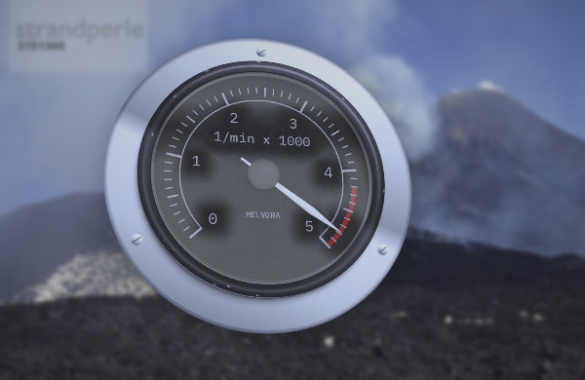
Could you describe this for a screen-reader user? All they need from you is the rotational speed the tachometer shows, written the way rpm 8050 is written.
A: rpm 4800
